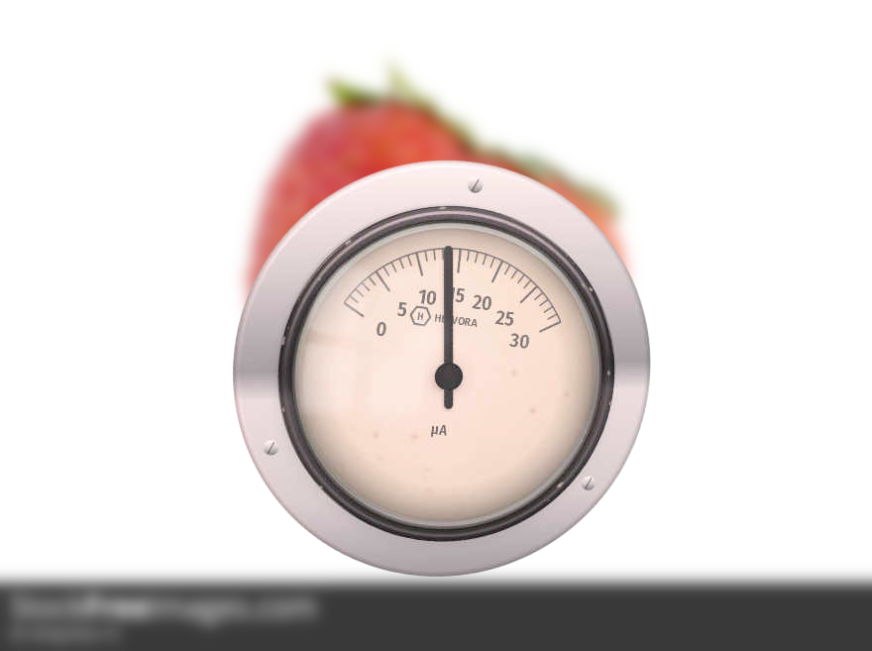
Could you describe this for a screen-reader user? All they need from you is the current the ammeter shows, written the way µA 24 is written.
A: µA 13.5
